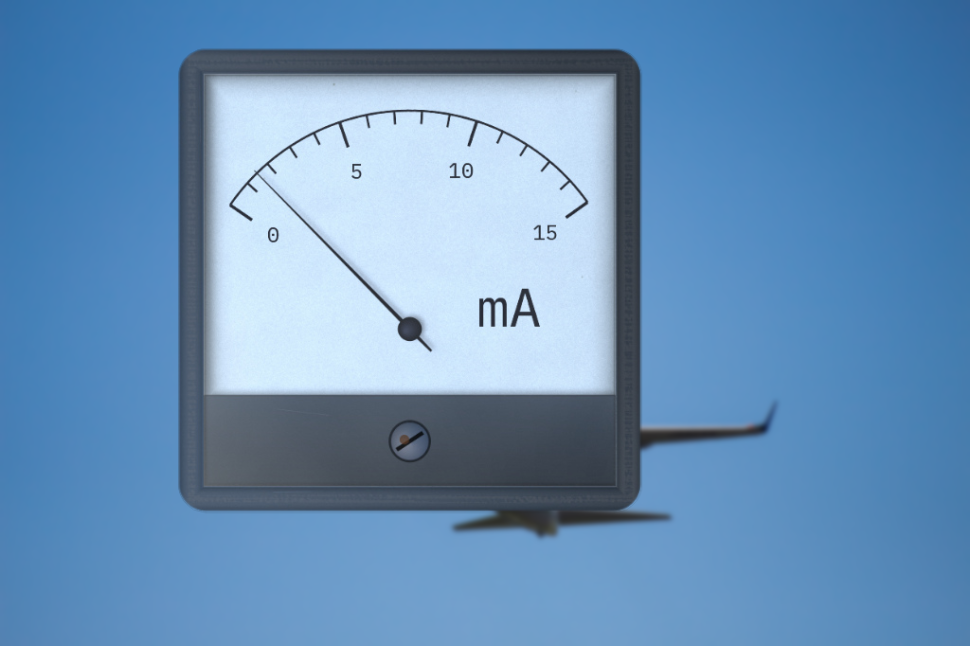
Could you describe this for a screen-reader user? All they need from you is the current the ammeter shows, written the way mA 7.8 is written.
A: mA 1.5
